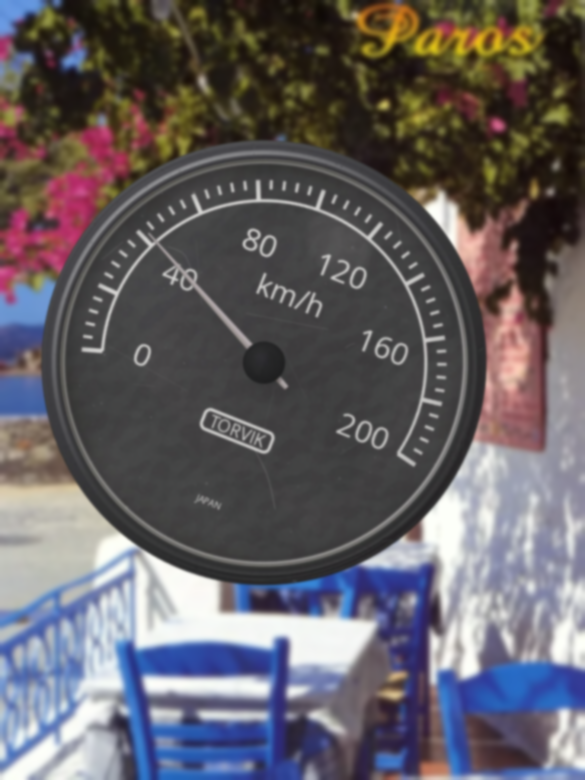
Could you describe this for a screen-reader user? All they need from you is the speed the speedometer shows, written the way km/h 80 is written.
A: km/h 42
